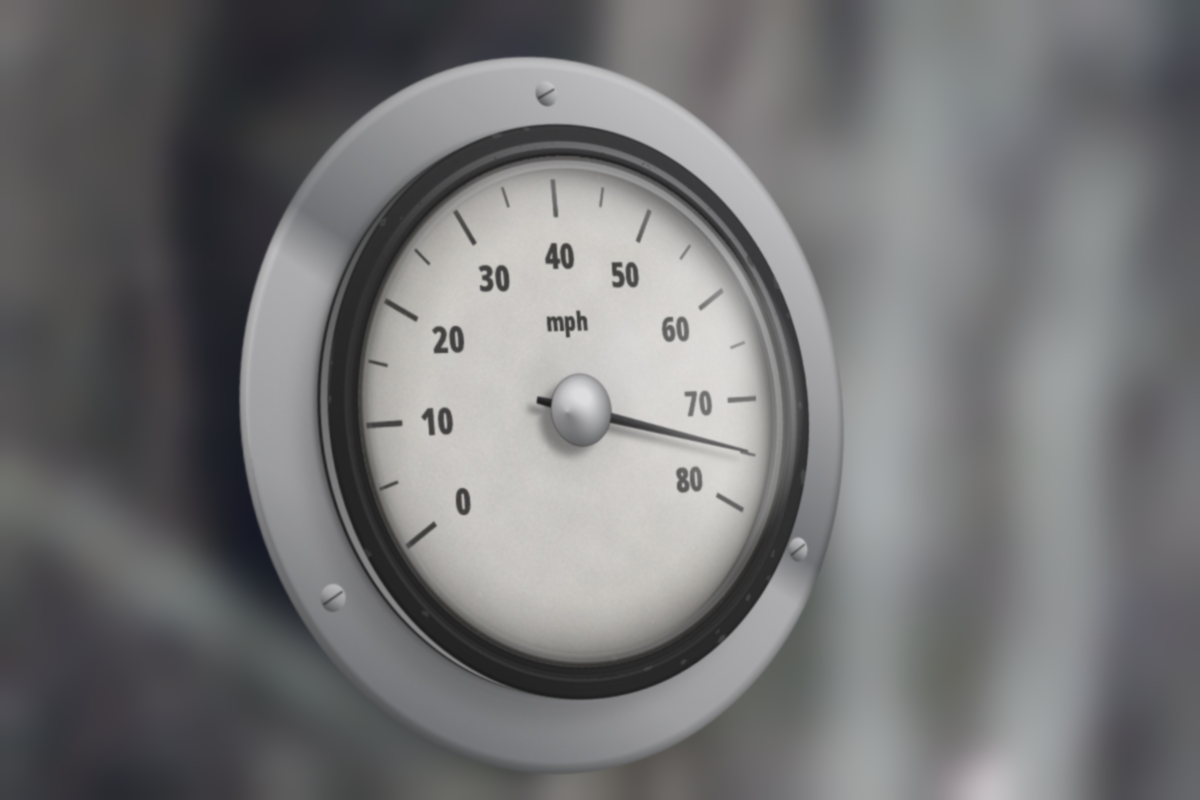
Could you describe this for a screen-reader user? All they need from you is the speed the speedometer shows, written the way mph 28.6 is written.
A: mph 75
